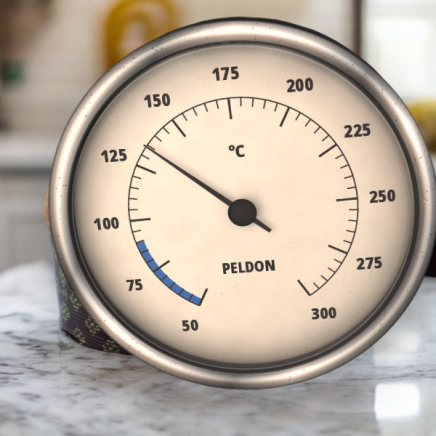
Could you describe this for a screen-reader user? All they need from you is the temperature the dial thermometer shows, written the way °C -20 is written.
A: °C 135
